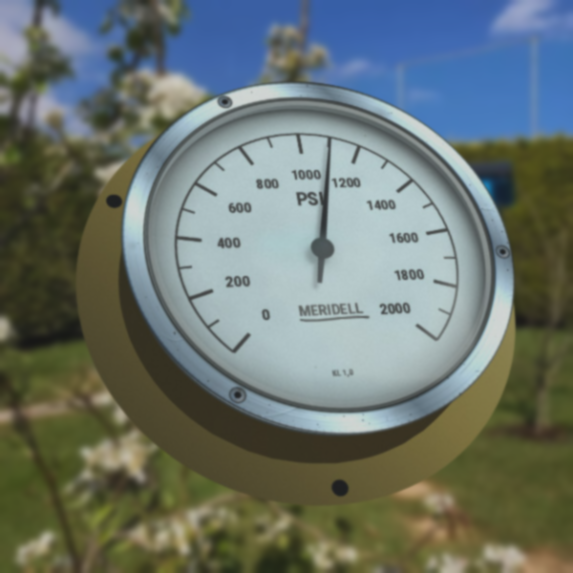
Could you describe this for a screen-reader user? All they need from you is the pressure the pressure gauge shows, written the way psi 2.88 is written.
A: psi 1100
